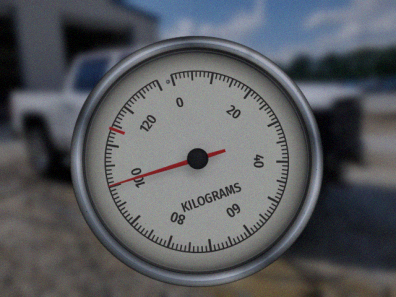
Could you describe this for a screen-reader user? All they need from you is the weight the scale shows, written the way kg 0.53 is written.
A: kg 100
